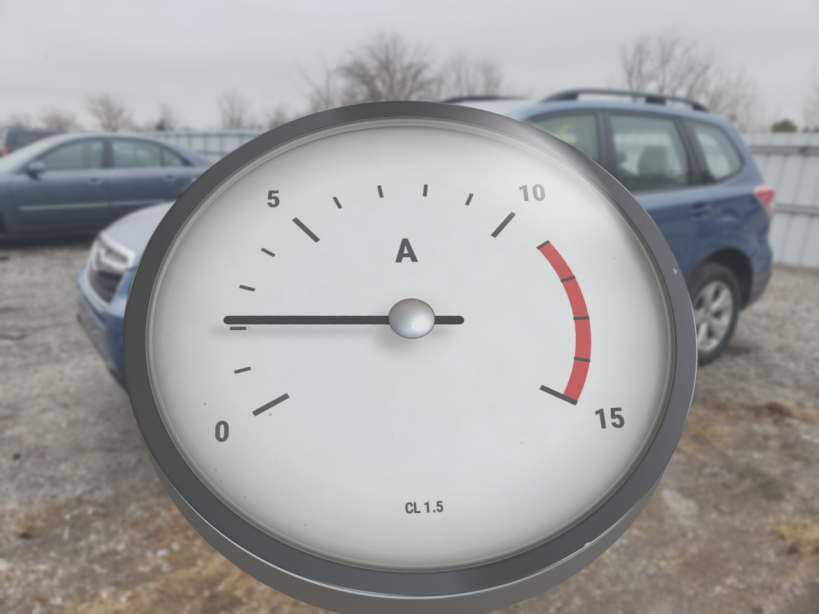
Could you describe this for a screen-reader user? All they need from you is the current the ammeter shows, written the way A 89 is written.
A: A 2
